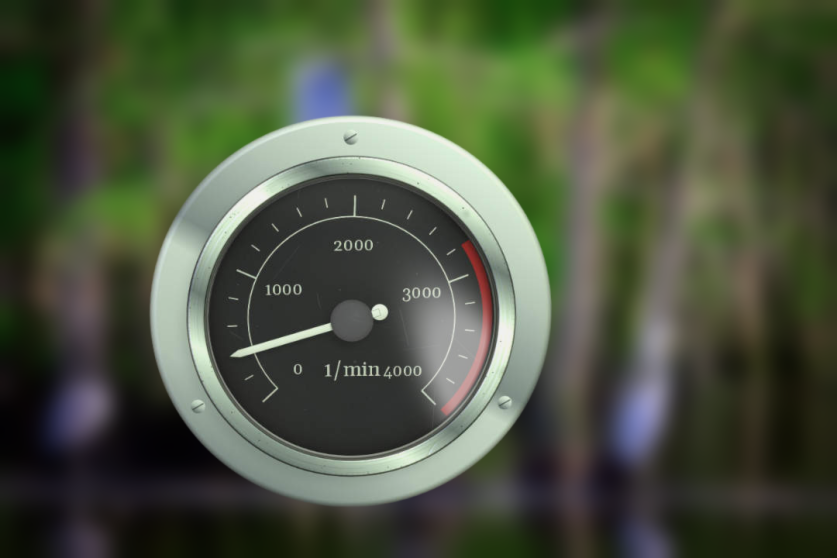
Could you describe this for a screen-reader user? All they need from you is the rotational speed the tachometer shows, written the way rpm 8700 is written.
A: rpm 400
